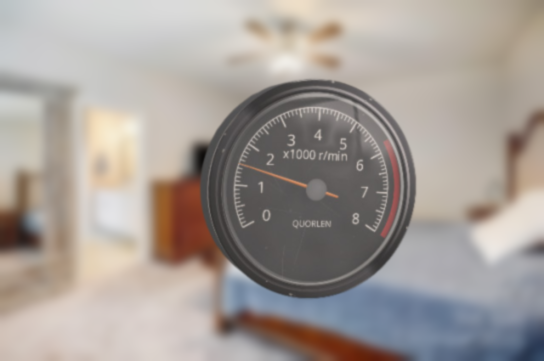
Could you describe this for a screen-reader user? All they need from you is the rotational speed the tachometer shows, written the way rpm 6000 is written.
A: rpm 1500
